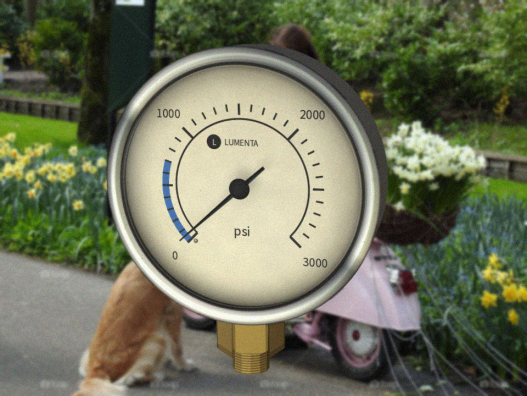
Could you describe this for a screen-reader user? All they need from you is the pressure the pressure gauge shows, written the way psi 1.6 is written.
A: psi 50
